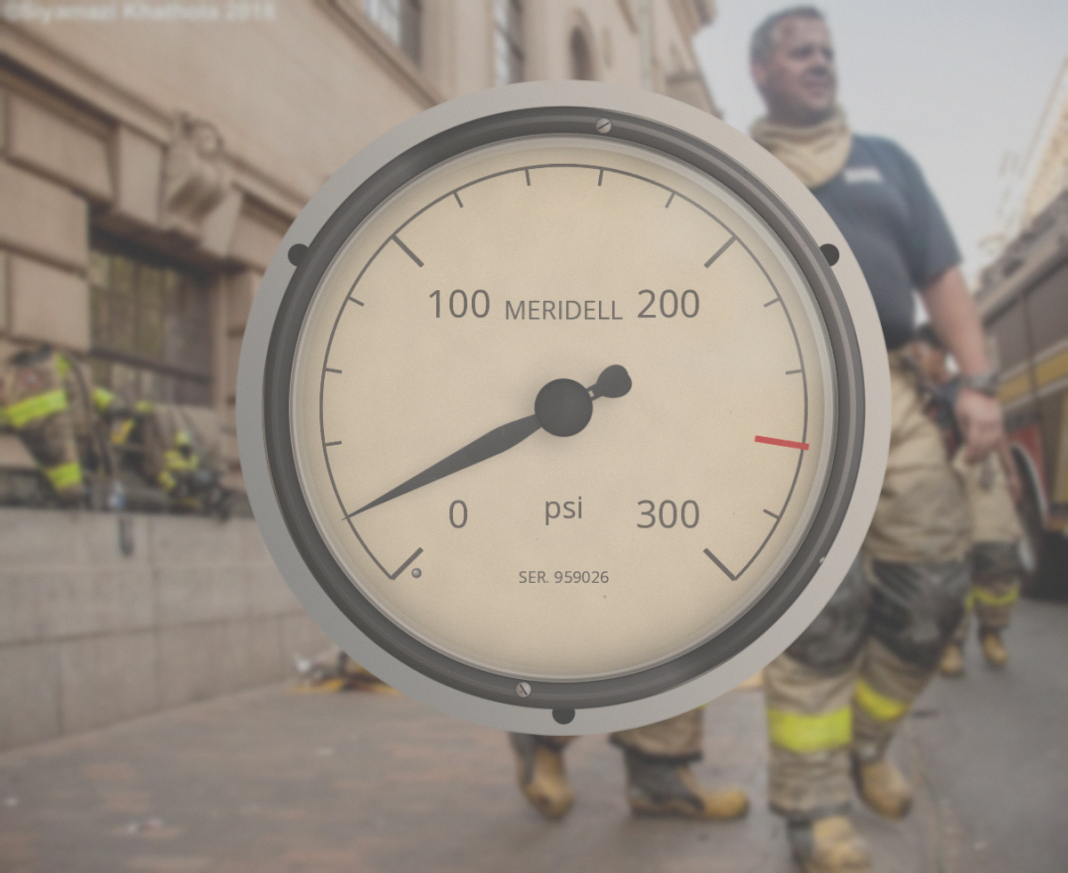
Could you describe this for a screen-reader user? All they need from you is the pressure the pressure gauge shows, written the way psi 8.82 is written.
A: psi 20
